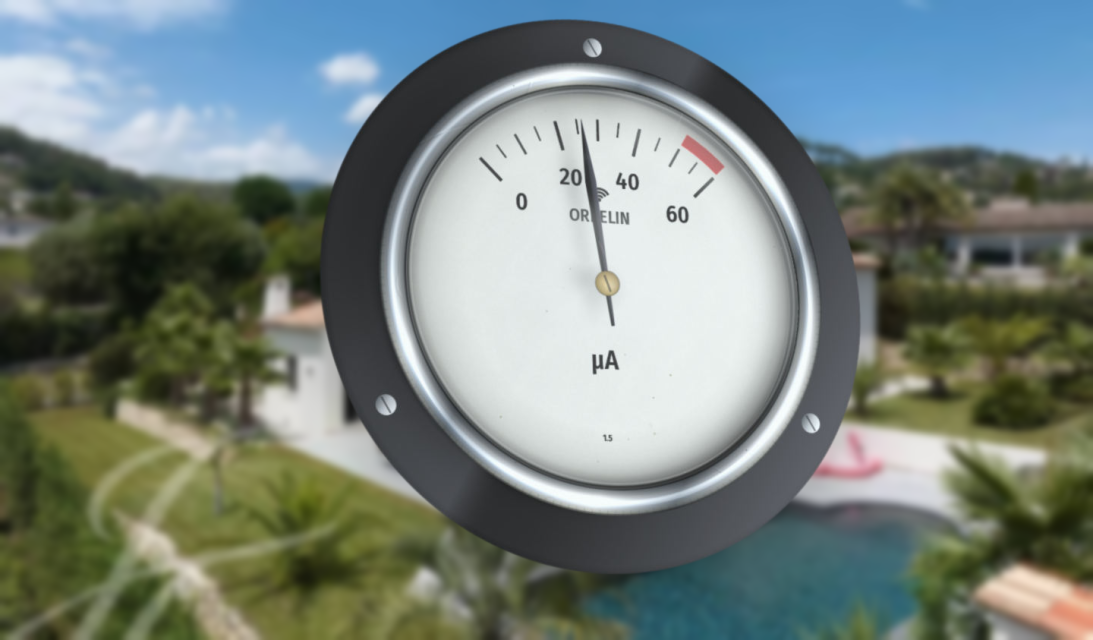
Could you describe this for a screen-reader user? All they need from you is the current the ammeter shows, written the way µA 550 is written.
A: µA 25
